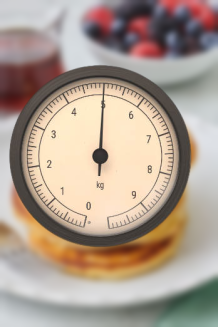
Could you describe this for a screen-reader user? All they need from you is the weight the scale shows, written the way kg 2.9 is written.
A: kg 5
